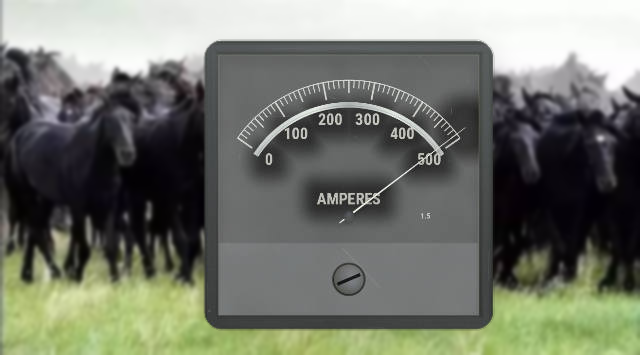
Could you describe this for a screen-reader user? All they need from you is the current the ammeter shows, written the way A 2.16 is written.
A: A 490
